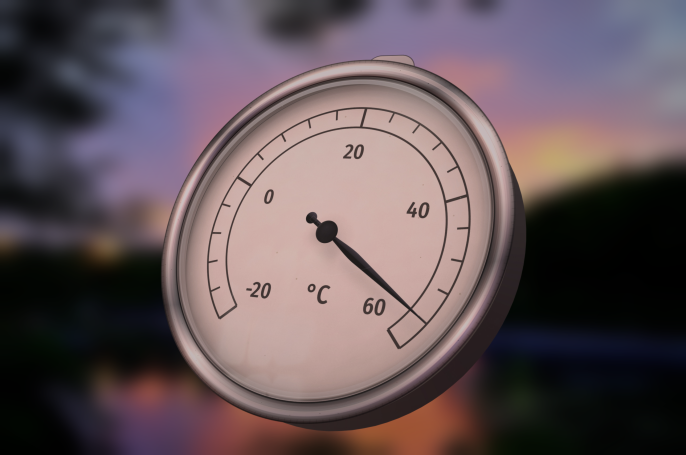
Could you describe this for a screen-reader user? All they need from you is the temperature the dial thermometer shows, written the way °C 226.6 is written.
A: °C 56
